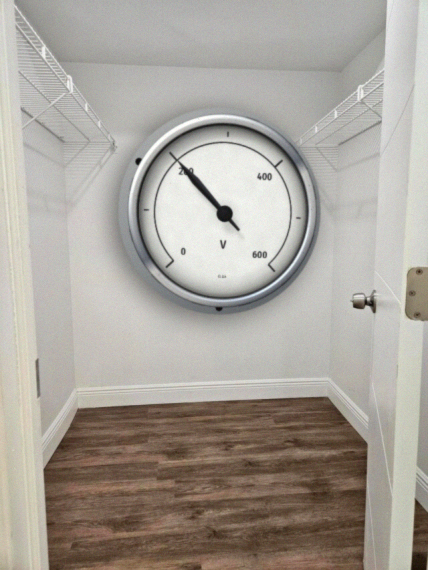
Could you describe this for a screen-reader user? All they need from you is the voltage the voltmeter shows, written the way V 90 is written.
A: V 200
